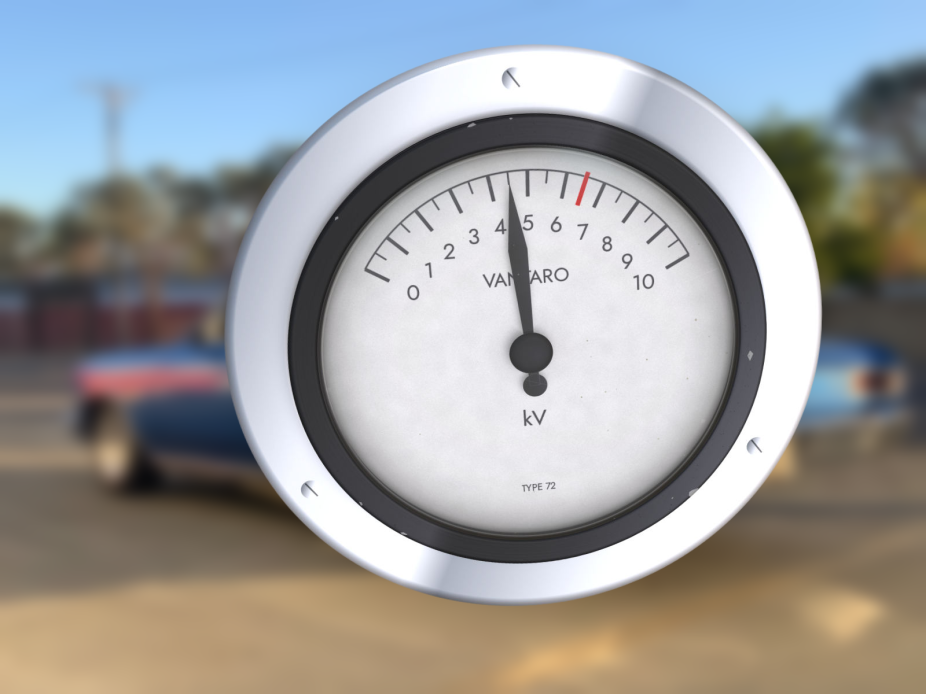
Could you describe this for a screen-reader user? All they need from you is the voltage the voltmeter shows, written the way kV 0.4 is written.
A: kV 4.5
